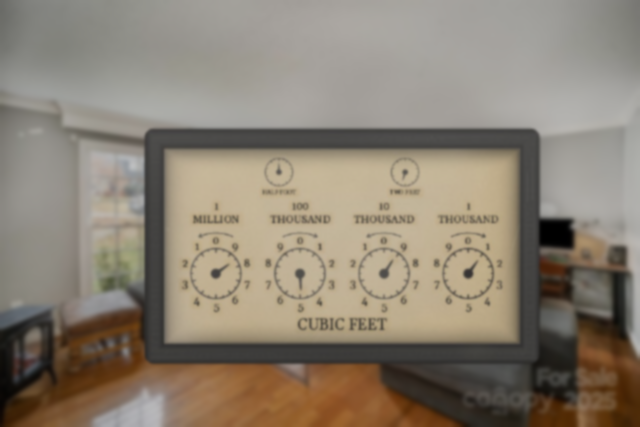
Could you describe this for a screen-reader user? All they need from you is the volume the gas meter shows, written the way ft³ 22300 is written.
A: ft³ 849100
